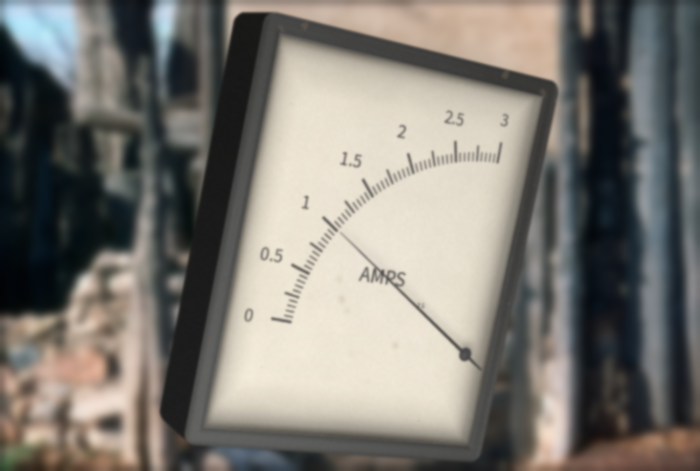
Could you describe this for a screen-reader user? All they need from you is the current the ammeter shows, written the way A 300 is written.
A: A 1
